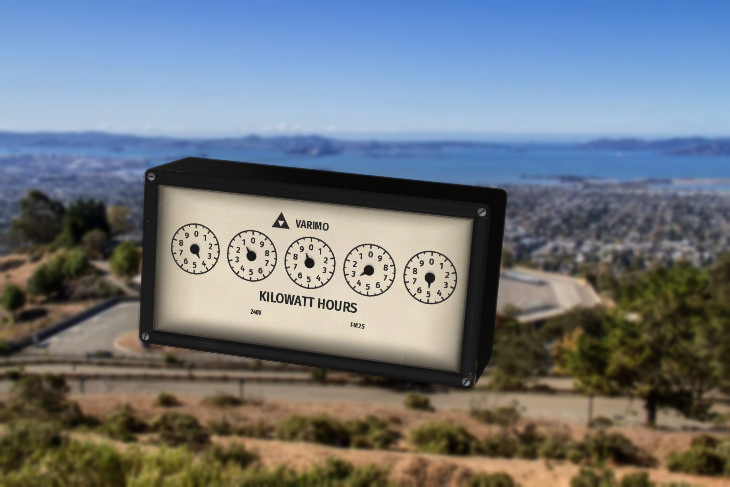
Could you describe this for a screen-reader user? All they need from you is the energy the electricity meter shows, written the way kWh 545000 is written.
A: kWh 40935
